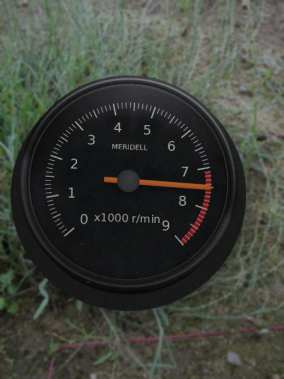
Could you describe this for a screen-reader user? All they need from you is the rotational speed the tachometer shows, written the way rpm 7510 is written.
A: rpm 7500
